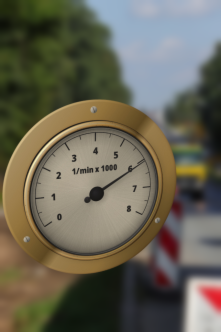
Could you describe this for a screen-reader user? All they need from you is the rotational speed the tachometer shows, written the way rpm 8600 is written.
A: rpm 6000
